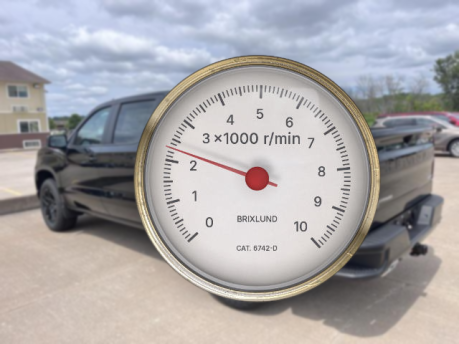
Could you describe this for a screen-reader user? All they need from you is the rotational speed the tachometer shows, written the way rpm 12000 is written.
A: rpm 2300
